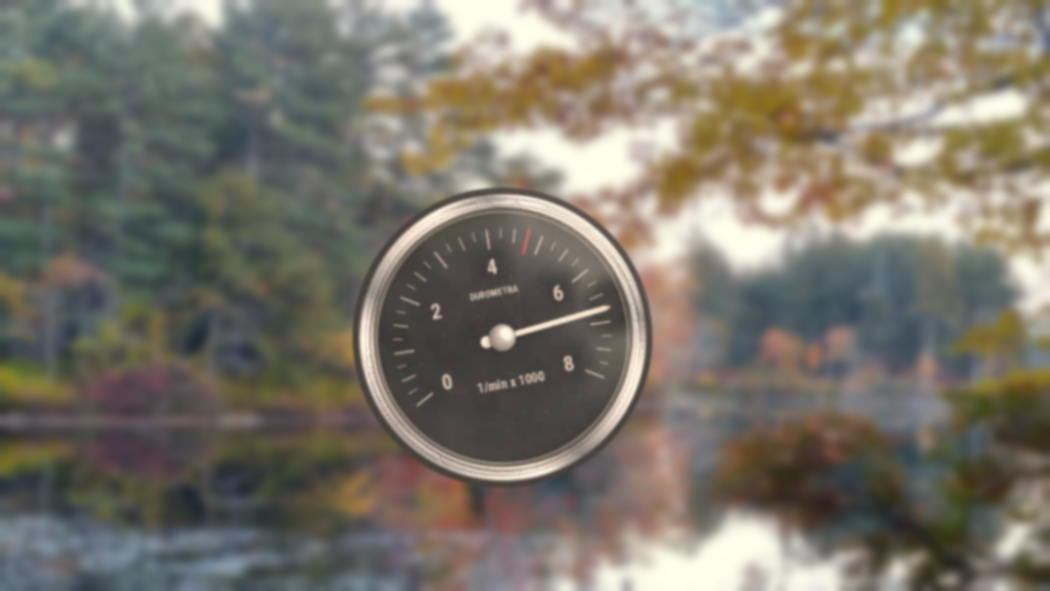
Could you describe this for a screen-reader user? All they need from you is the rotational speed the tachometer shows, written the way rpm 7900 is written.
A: rpm 6750
